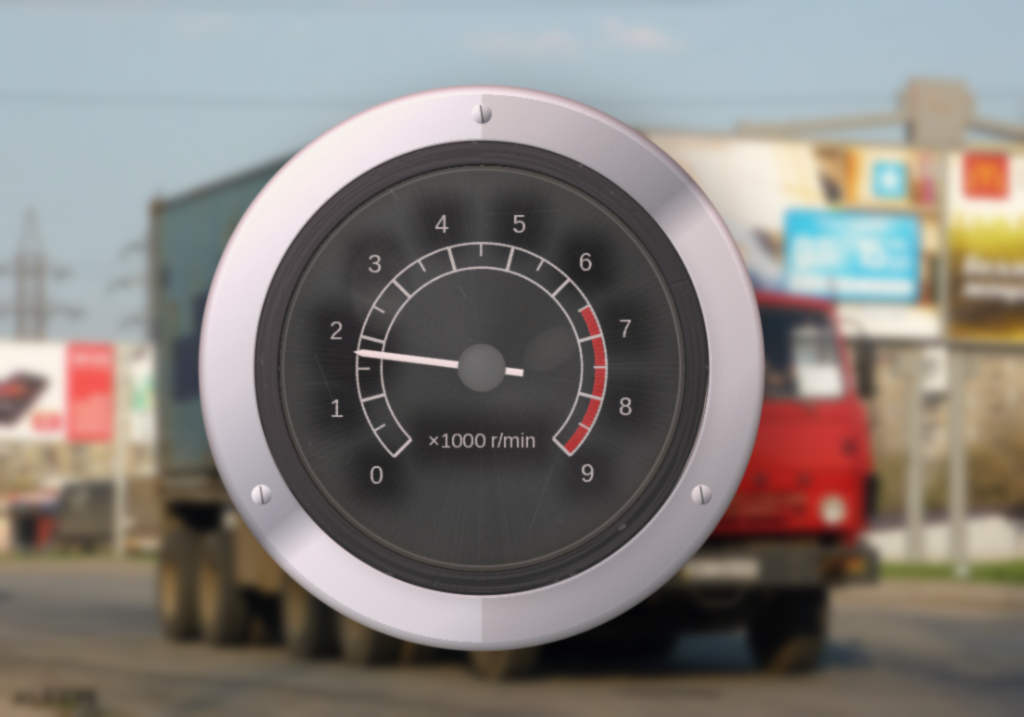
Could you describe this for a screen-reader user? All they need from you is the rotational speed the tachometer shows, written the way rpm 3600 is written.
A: rpm 1750
